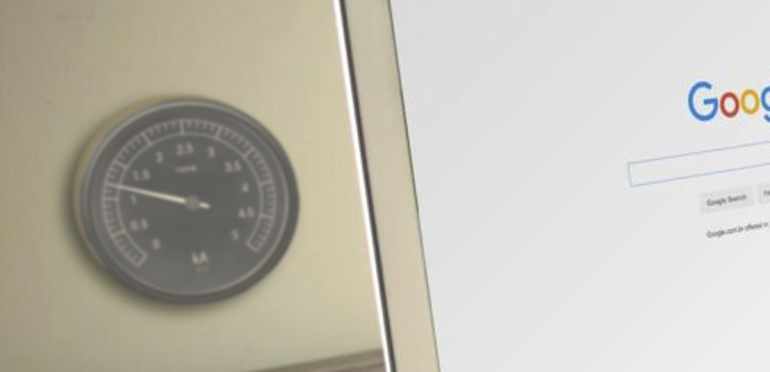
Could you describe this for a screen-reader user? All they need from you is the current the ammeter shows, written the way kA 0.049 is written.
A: kA 1.2
